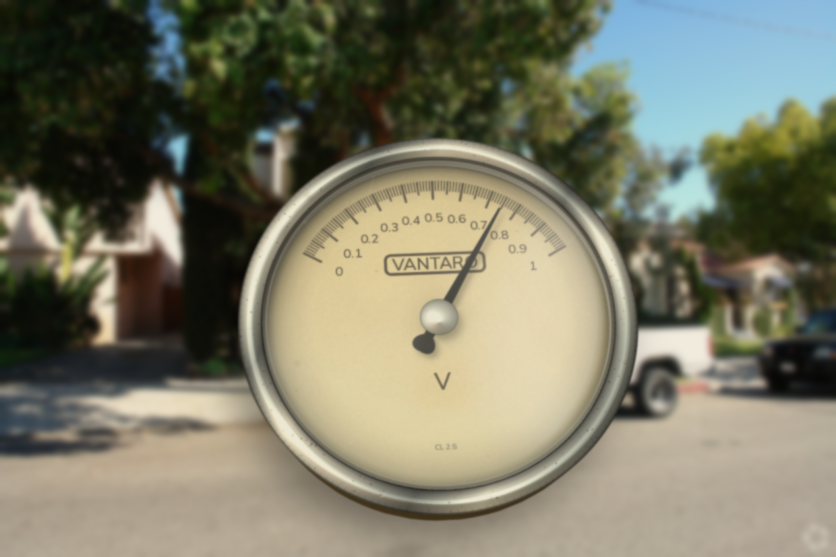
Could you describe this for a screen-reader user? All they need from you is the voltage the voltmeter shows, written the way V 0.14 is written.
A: V 0.75
